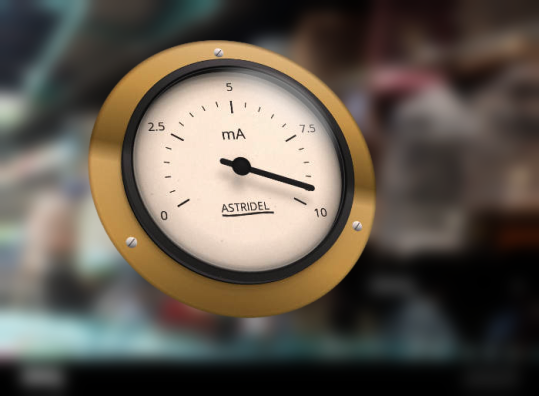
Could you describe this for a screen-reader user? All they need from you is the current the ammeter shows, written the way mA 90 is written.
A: mA 9.5
